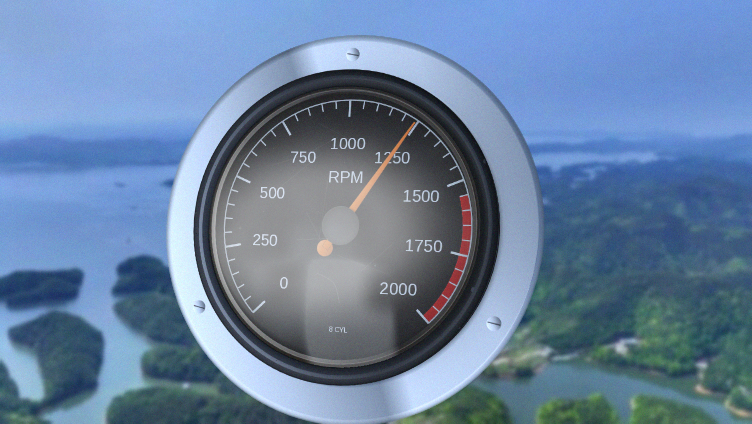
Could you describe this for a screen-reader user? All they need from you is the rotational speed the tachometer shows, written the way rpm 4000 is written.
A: rpm 1250
